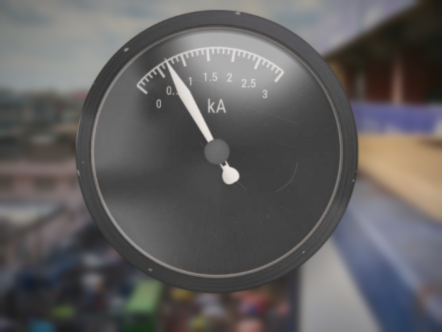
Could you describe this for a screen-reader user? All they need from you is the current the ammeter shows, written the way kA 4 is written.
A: kA 0.7
